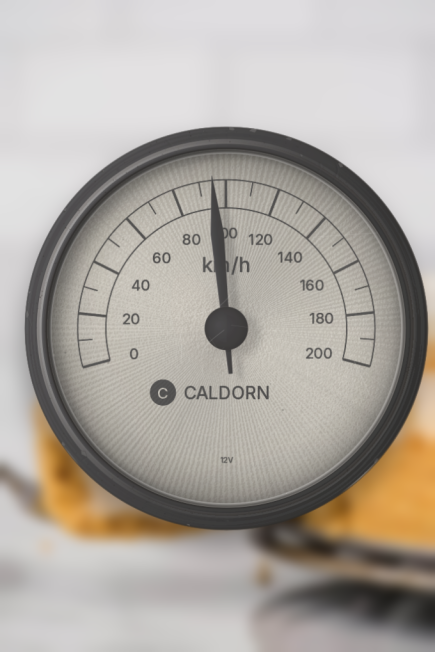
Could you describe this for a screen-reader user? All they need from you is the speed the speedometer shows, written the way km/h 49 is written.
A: km/h 95
